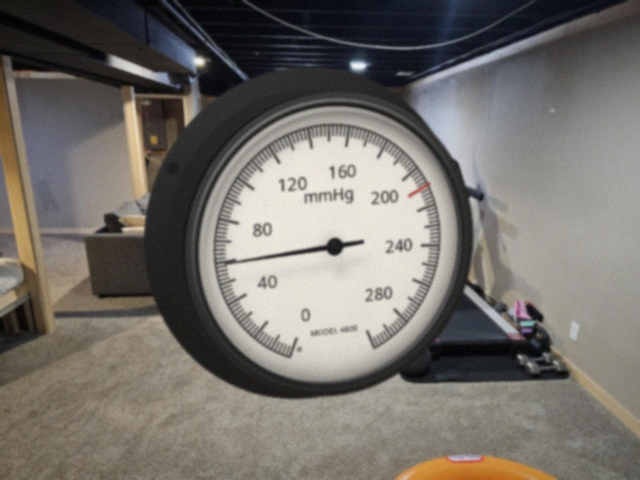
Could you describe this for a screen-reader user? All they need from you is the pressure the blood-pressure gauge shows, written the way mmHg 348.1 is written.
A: mmHg 60
